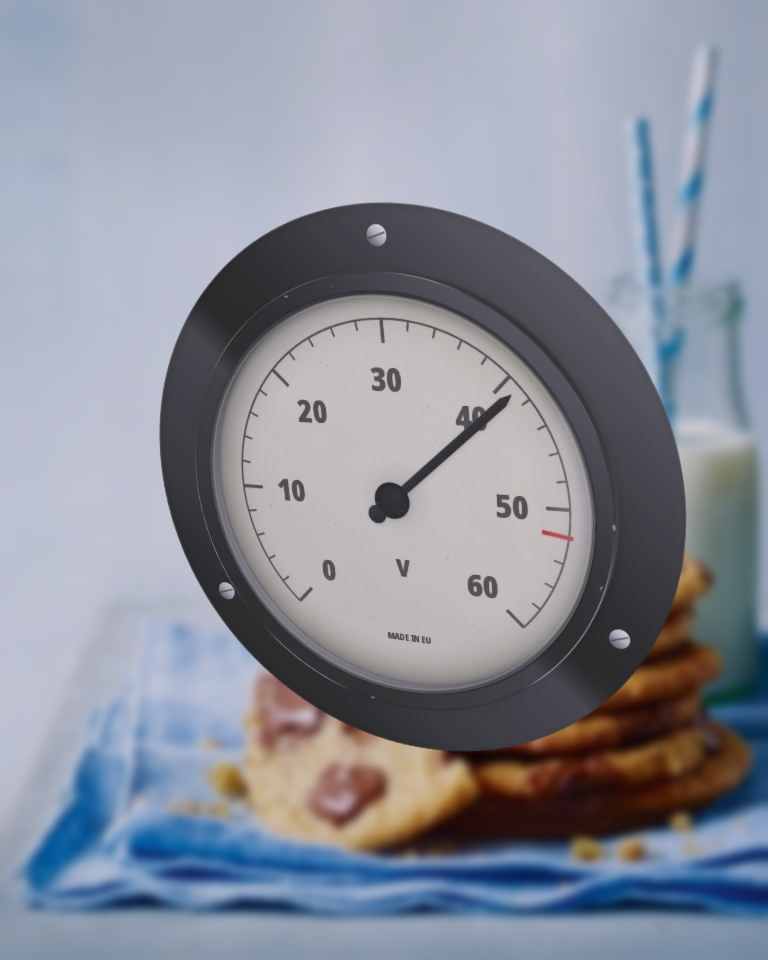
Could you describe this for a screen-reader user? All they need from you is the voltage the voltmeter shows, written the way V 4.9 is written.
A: V 41
